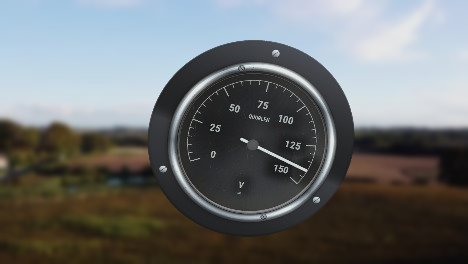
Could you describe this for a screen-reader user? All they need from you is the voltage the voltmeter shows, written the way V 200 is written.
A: V 140
